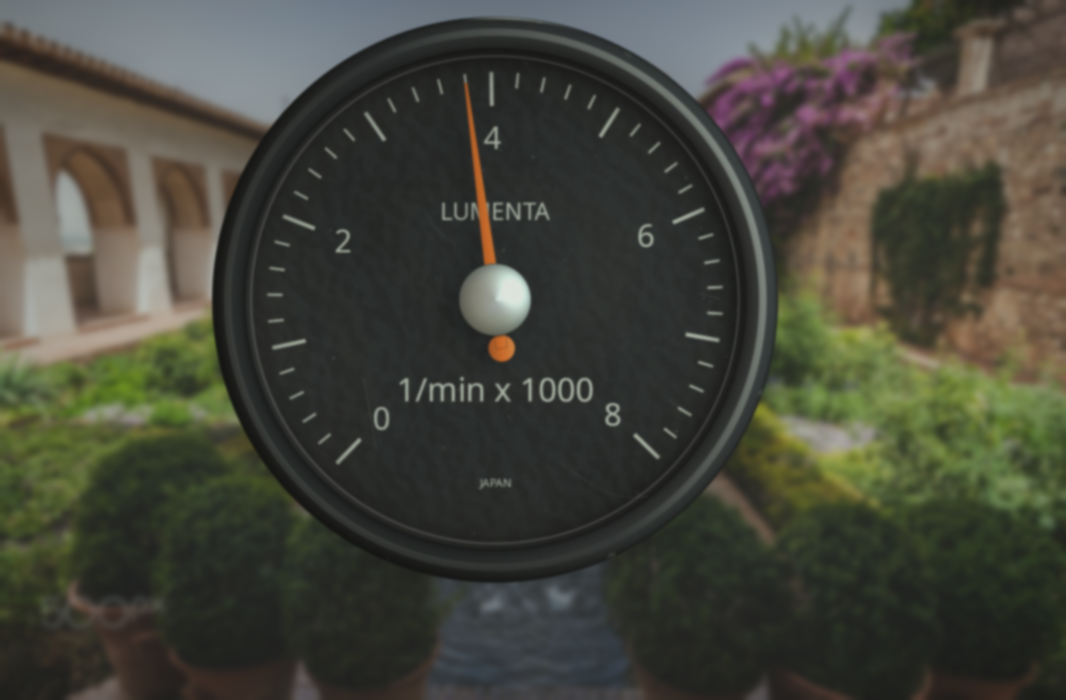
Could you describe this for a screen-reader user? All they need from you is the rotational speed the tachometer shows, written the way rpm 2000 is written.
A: rpm 3800
